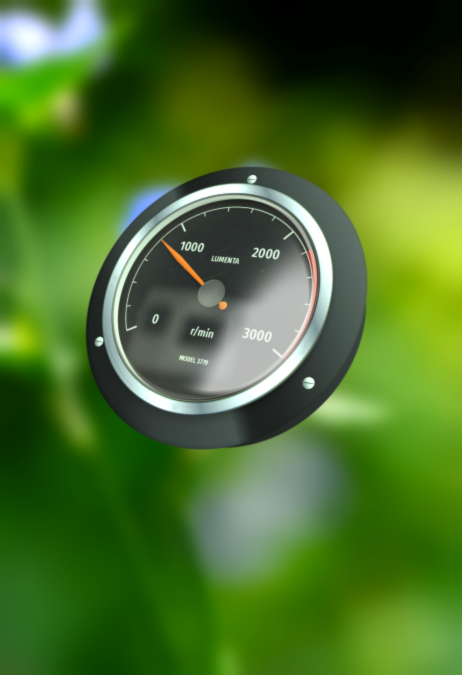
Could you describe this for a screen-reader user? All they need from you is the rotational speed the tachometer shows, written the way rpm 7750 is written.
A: rpm 800
